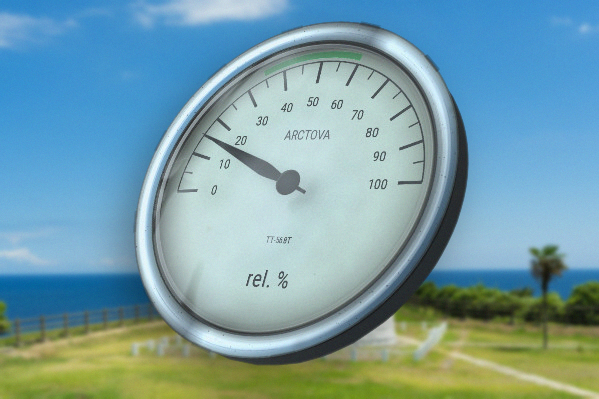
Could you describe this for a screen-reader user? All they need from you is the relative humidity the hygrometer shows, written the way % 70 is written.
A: % 15
